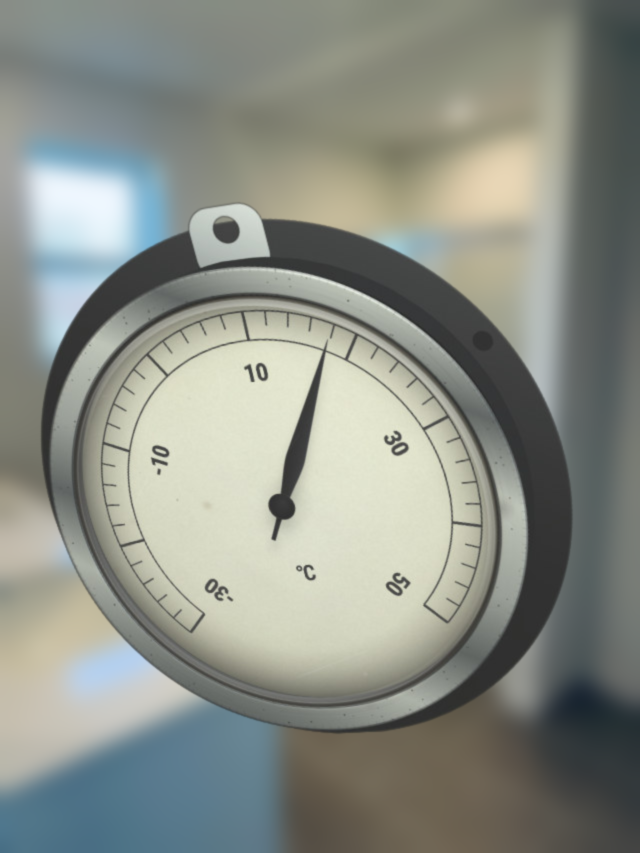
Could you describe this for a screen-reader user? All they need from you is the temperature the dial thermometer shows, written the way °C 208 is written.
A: °C 18
